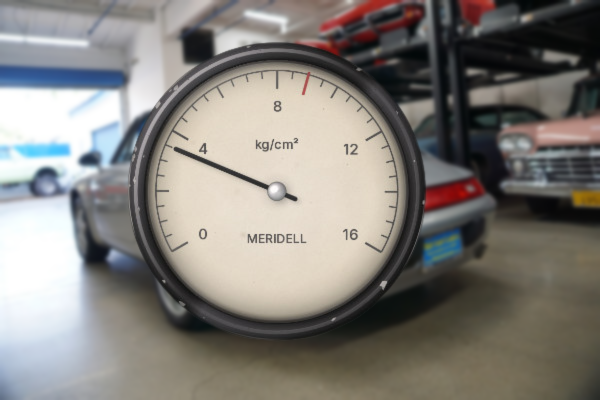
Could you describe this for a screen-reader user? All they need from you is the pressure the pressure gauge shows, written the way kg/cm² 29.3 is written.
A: kg/cm² 3.5
